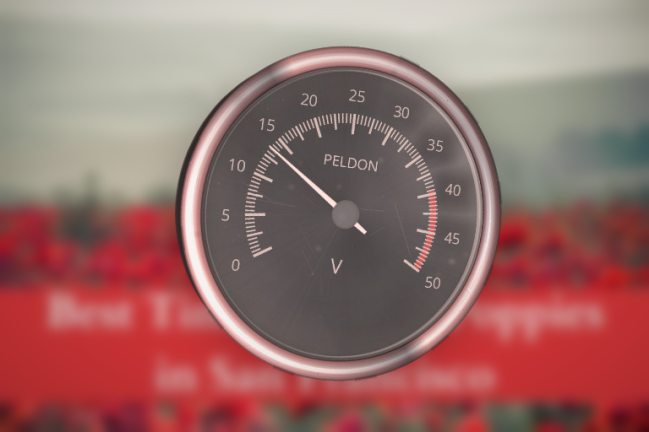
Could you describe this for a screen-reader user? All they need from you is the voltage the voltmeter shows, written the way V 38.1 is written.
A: V 13.5
